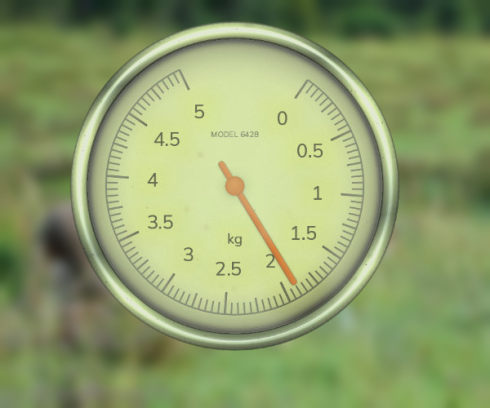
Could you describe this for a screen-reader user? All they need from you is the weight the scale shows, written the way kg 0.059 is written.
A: kg 1.9
